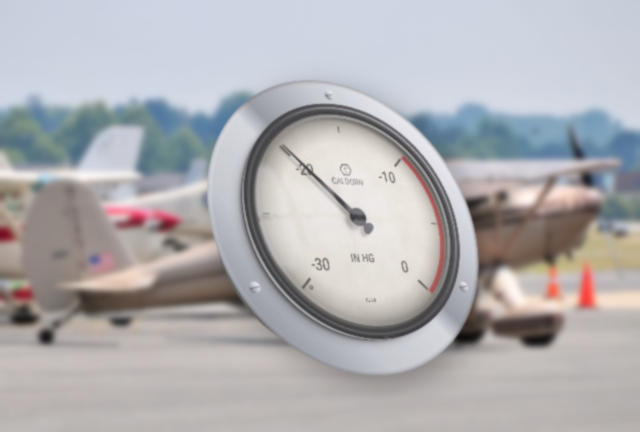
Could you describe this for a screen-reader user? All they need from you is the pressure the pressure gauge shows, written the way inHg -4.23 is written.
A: inHg -20
